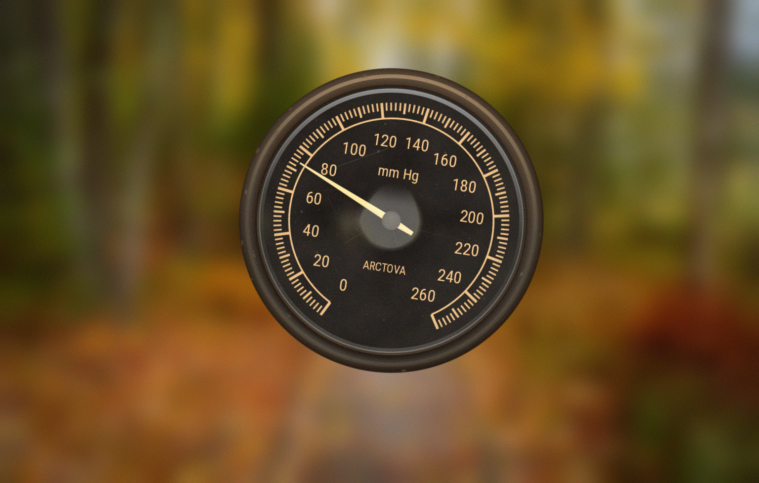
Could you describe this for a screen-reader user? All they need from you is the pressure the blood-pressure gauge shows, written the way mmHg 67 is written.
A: mmHg 74
